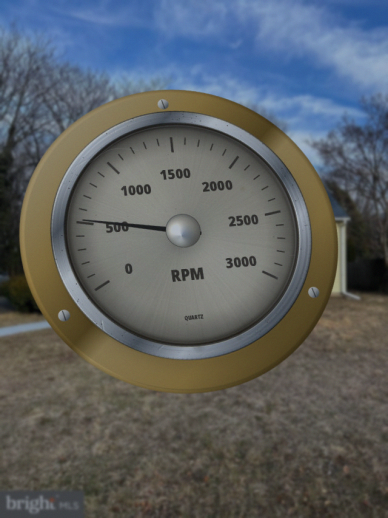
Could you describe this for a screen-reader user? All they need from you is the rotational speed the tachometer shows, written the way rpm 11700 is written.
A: rpm 500
